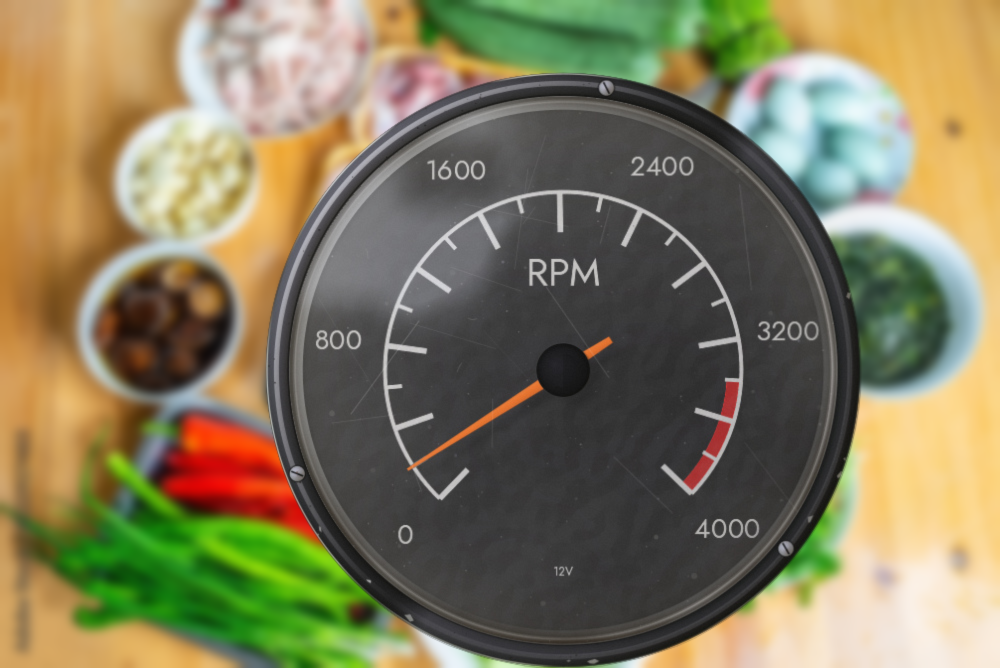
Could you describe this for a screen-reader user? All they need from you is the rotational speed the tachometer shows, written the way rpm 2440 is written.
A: rpm 200
